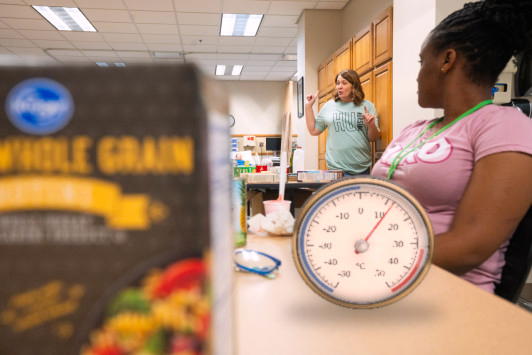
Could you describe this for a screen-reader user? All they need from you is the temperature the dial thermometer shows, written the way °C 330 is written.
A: °C 12
